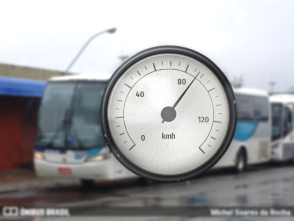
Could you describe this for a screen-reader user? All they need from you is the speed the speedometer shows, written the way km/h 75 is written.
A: km/h 87.5
